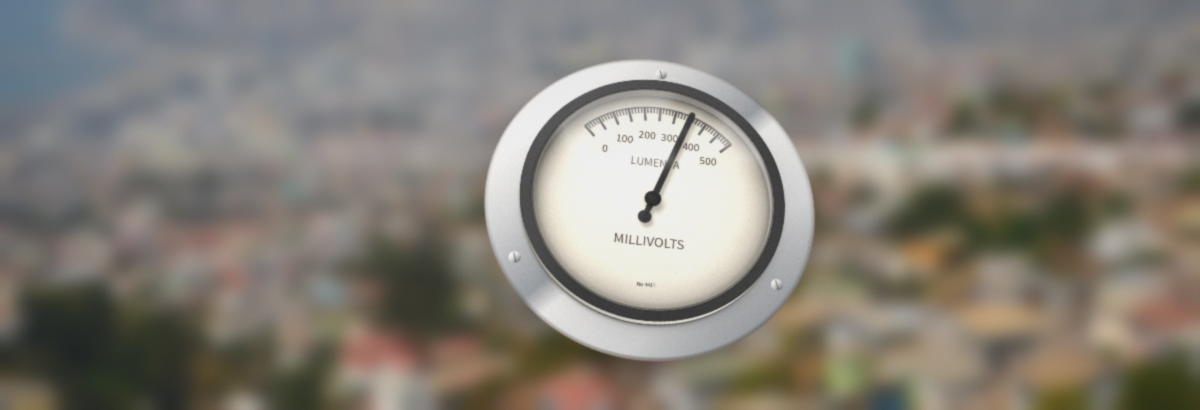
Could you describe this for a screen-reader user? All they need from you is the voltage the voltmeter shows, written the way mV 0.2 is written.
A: mV 350
